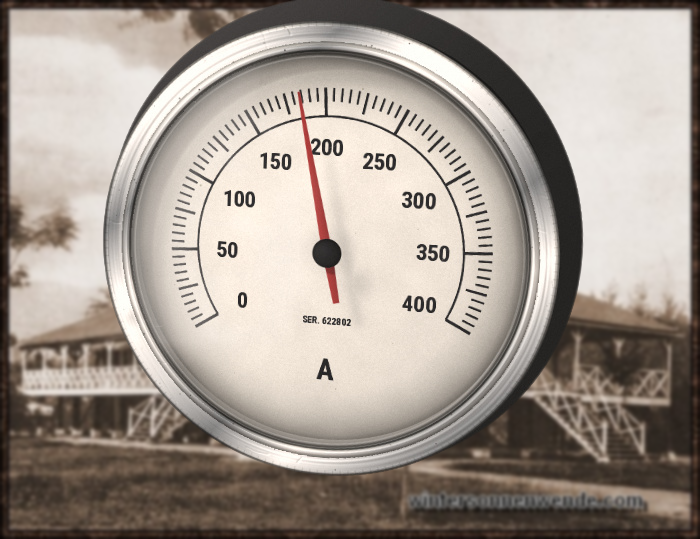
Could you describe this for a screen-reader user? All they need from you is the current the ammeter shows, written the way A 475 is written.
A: A 185
